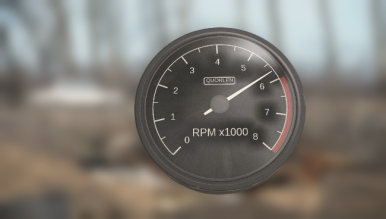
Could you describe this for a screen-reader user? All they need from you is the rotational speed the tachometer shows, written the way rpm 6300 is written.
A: rpm 5750
